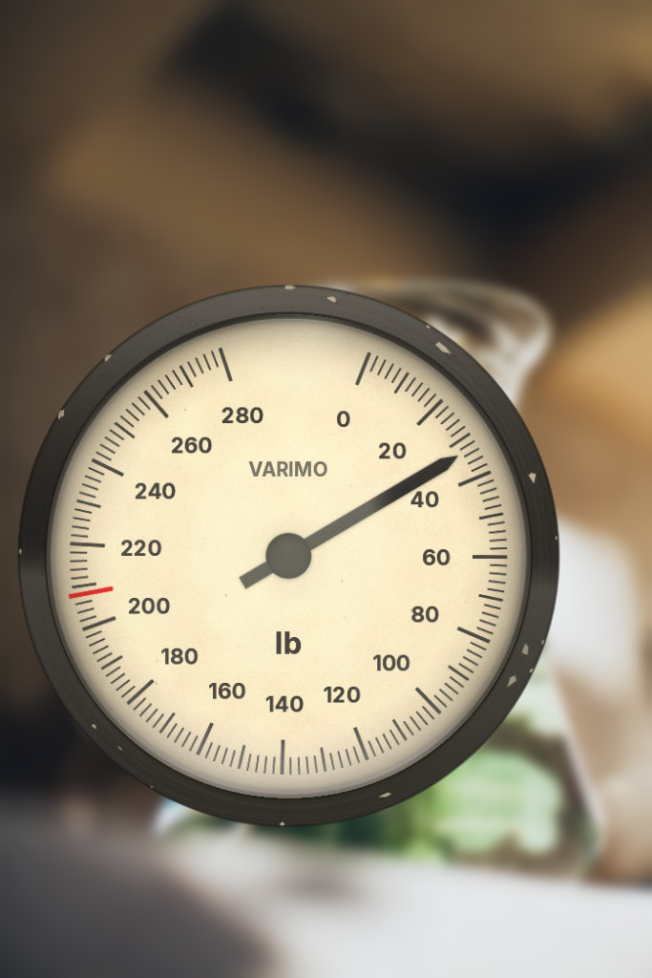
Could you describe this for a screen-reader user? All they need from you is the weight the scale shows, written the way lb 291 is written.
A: lb 33
